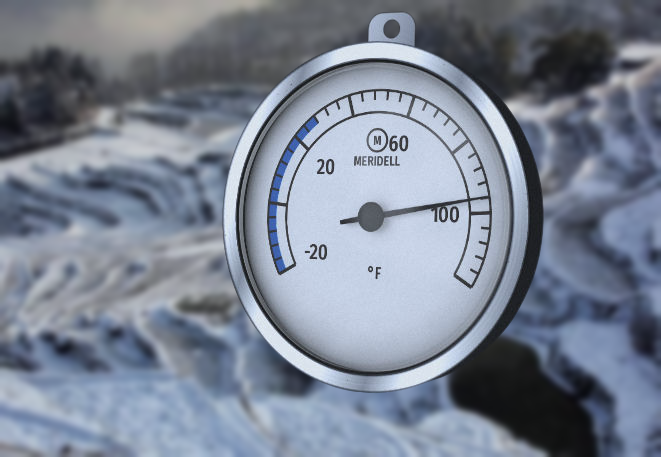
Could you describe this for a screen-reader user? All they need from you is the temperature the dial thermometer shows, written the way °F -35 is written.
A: °F 96
